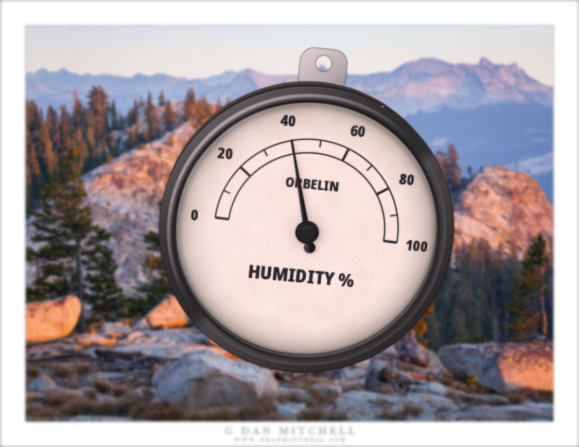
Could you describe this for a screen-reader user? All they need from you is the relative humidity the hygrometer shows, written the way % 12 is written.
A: % 40
